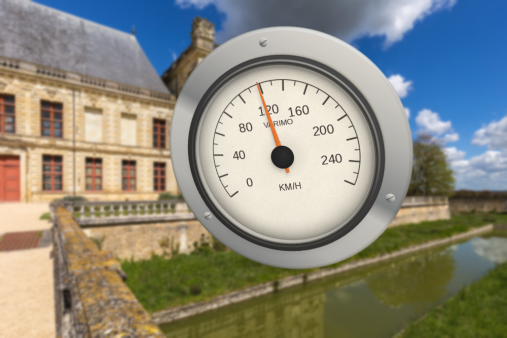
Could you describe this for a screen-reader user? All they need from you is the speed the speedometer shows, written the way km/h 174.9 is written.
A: km/h 120
